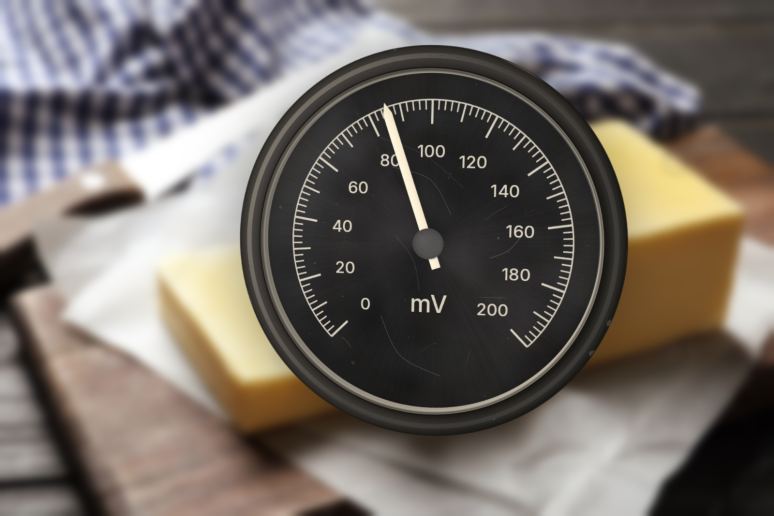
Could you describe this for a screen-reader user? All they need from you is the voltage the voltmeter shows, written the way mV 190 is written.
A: mV 86
